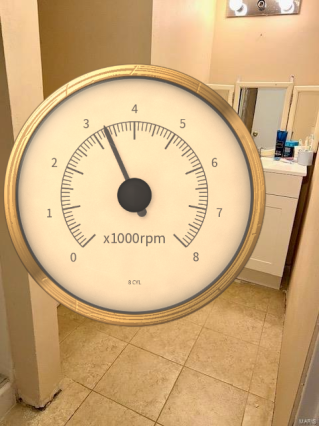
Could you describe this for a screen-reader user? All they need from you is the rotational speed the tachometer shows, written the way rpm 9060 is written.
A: rpm 3300
